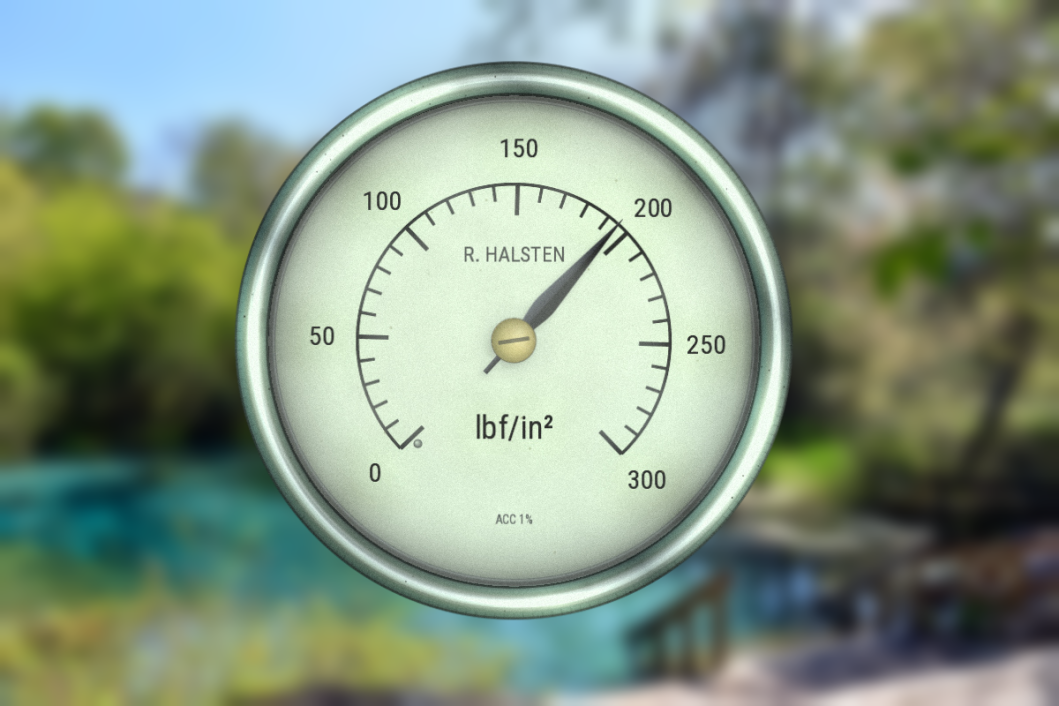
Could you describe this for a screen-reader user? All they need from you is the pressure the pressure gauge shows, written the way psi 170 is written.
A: psi 195
